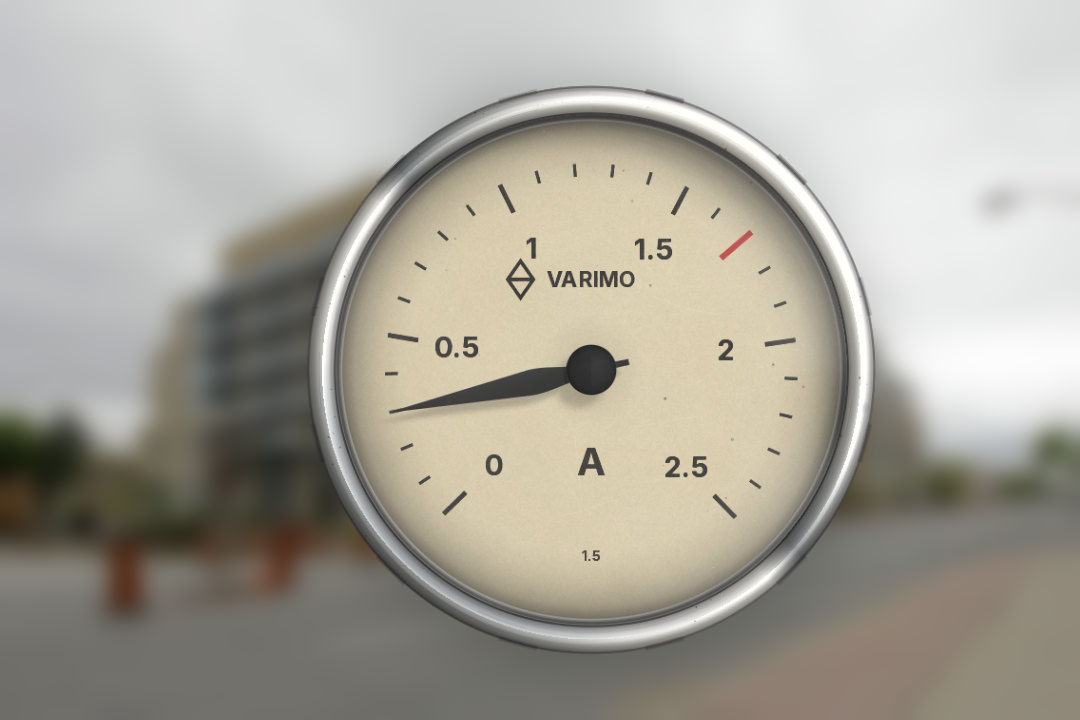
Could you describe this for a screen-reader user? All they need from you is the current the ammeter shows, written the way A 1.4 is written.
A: A 0.3
